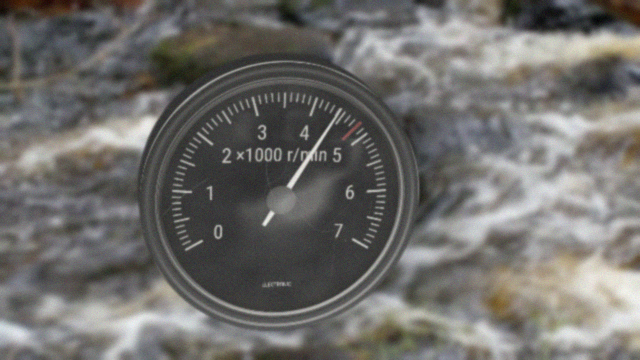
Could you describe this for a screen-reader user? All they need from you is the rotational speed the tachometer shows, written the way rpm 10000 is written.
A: rpm 4400
